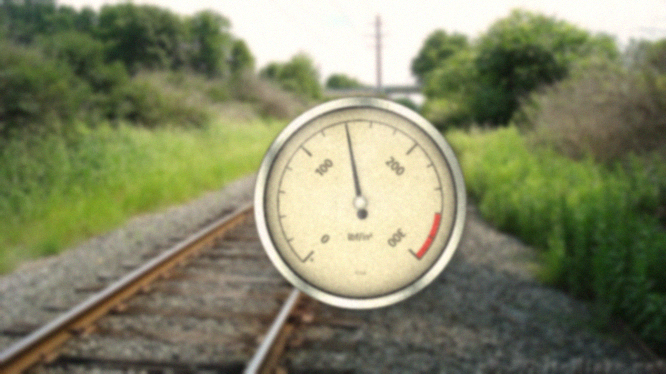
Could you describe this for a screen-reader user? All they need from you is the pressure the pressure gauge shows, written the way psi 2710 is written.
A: psi 140
